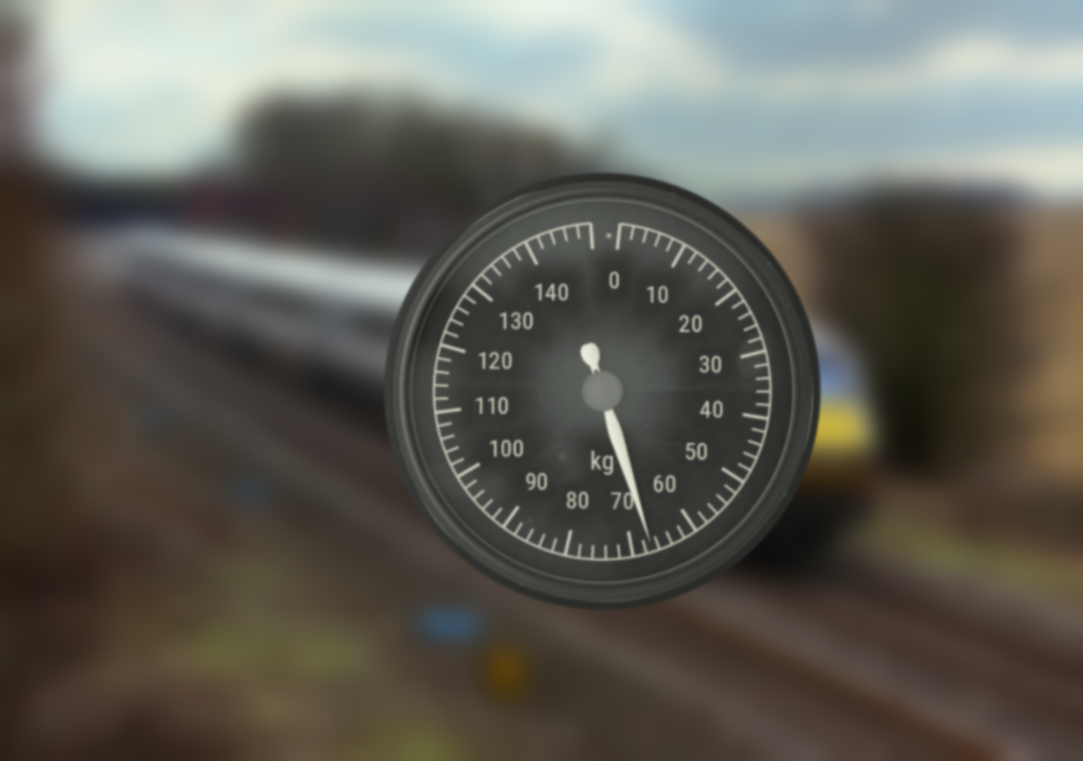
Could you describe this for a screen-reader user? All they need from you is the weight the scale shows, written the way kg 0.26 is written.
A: kg 67
